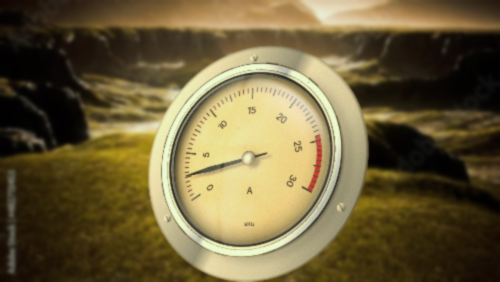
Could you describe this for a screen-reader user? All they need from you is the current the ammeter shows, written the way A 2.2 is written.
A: A 2.5
